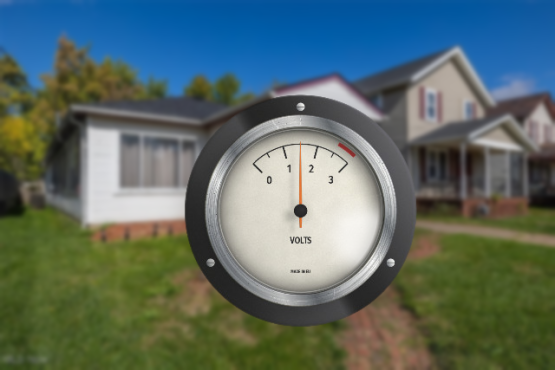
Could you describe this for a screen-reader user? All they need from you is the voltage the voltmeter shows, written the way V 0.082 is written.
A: V 1.5
